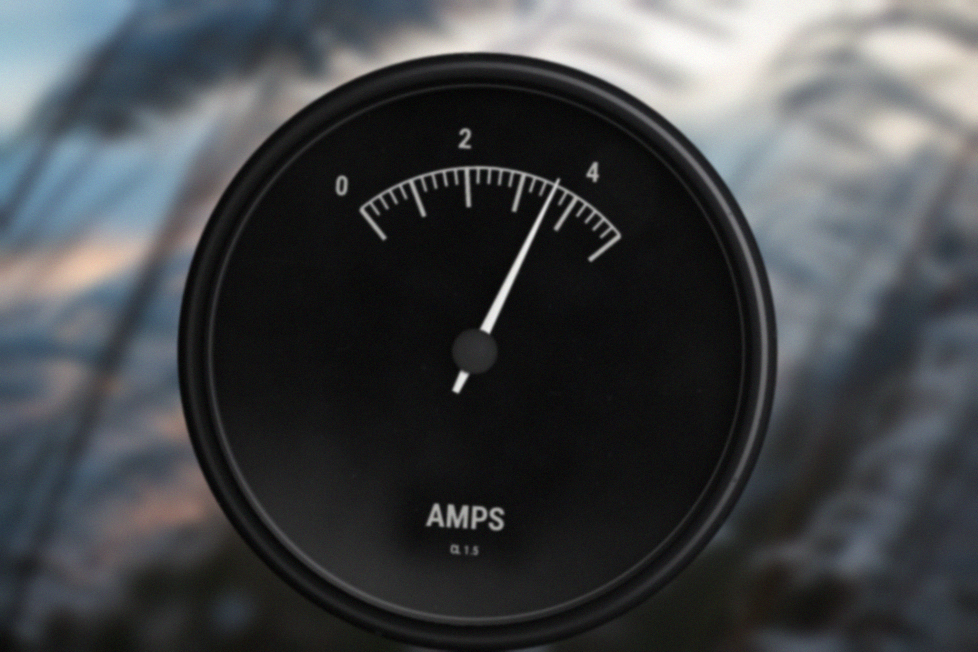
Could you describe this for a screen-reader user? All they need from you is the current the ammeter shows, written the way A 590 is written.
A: A 3.6
